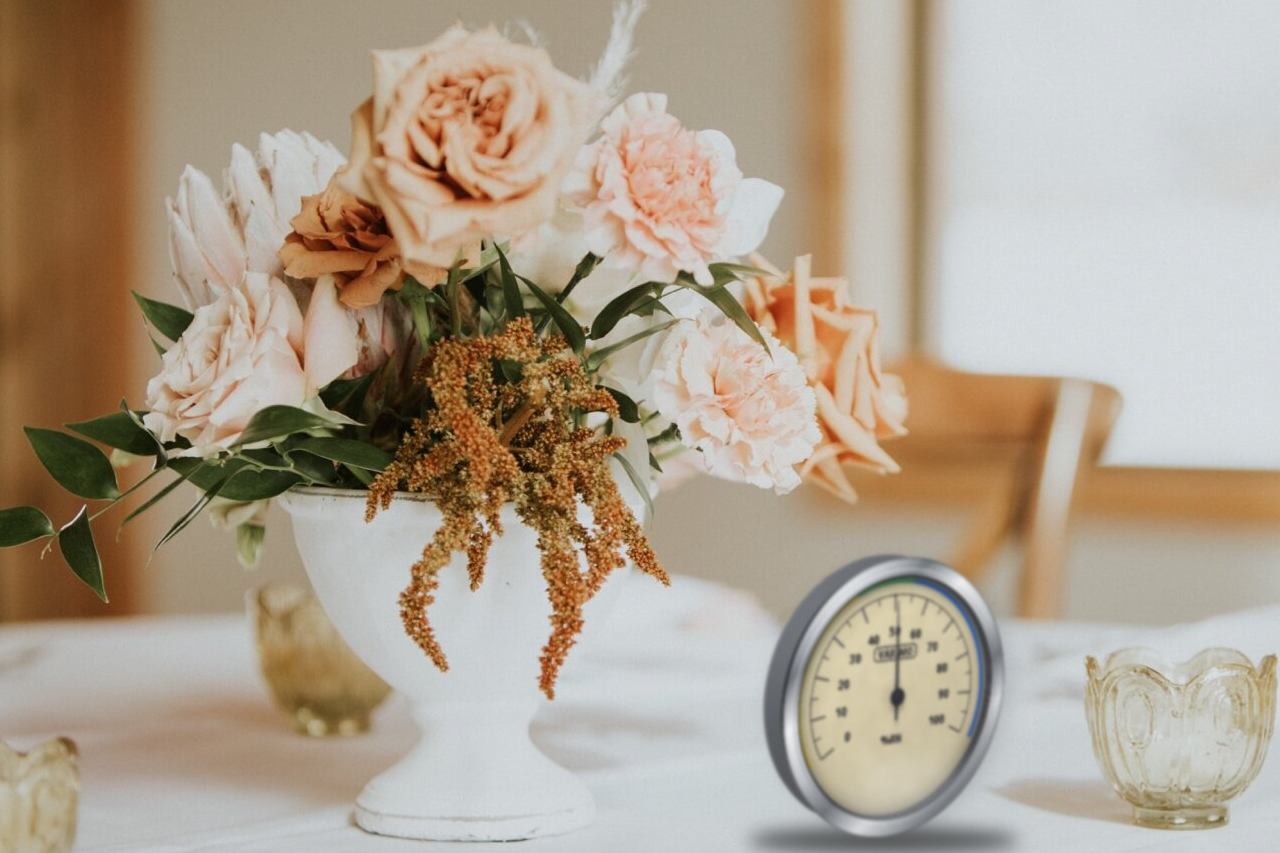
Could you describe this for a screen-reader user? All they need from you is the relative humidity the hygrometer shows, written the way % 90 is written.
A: % 50
